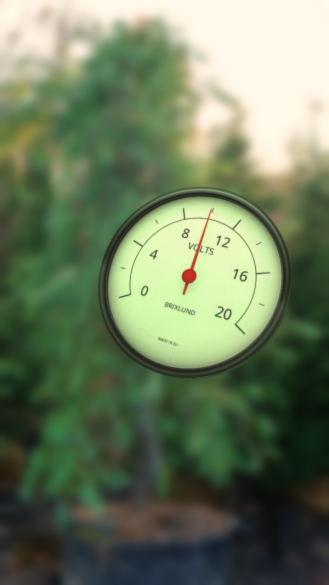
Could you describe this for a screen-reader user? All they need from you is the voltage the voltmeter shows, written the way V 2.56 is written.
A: V 10
